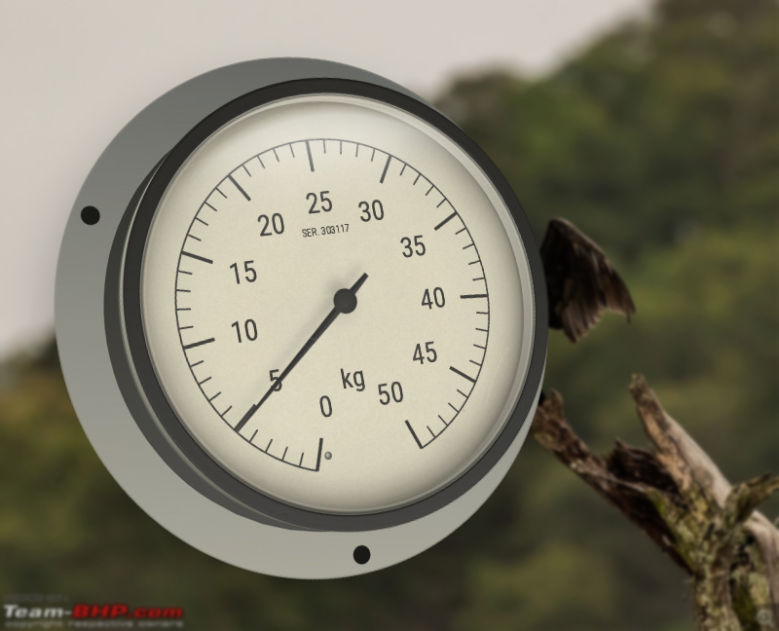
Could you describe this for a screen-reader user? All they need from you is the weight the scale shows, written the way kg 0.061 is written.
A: kg 5
